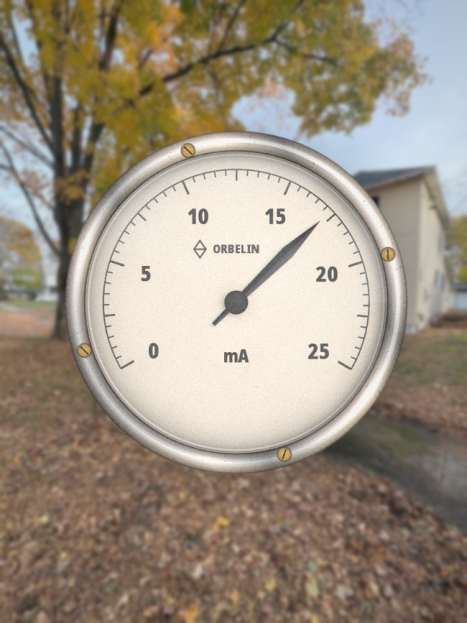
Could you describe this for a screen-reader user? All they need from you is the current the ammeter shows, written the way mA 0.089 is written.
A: mA 17.25
